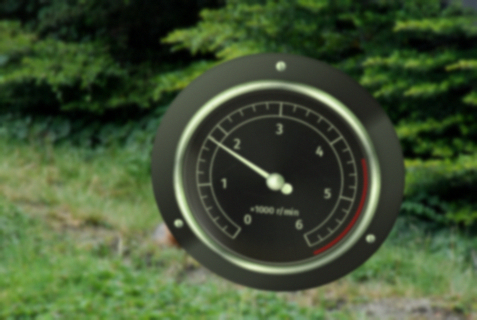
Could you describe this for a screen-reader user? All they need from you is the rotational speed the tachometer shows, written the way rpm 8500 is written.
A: rpm 1800
